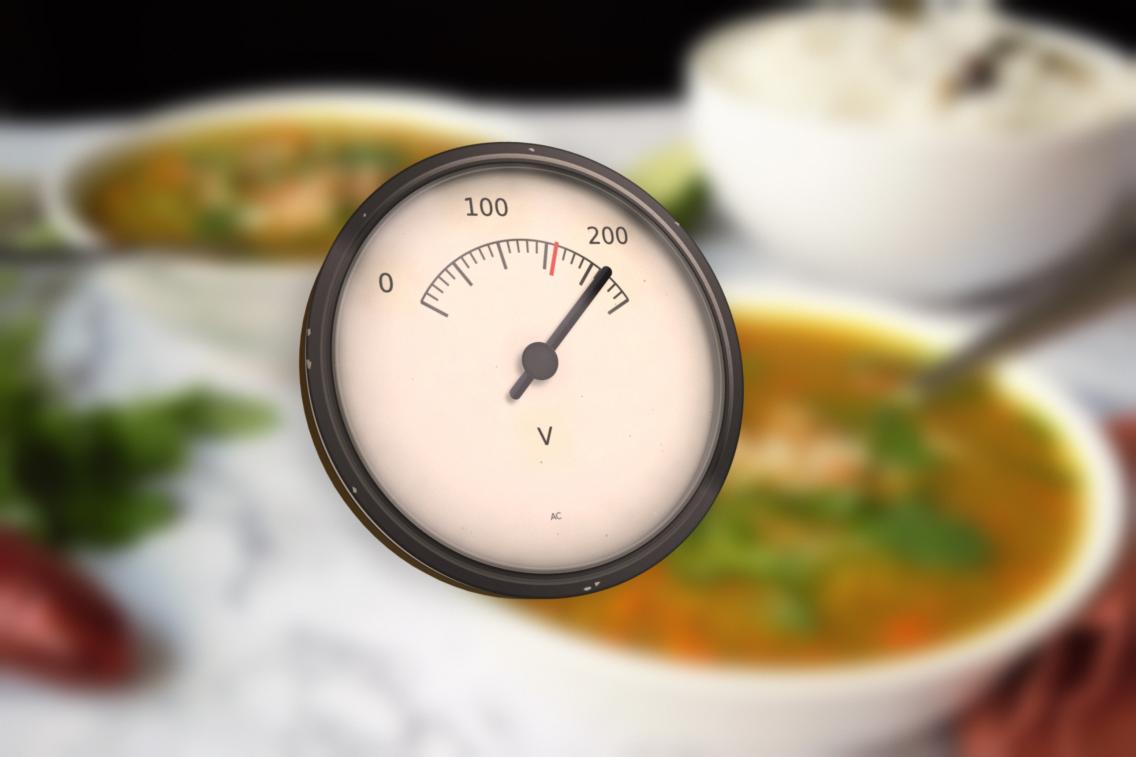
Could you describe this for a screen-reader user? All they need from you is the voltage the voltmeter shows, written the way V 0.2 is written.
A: V 215
